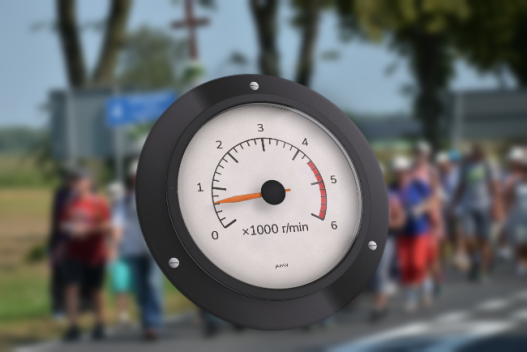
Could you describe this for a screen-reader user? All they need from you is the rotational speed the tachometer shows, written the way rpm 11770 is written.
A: rpm 600
